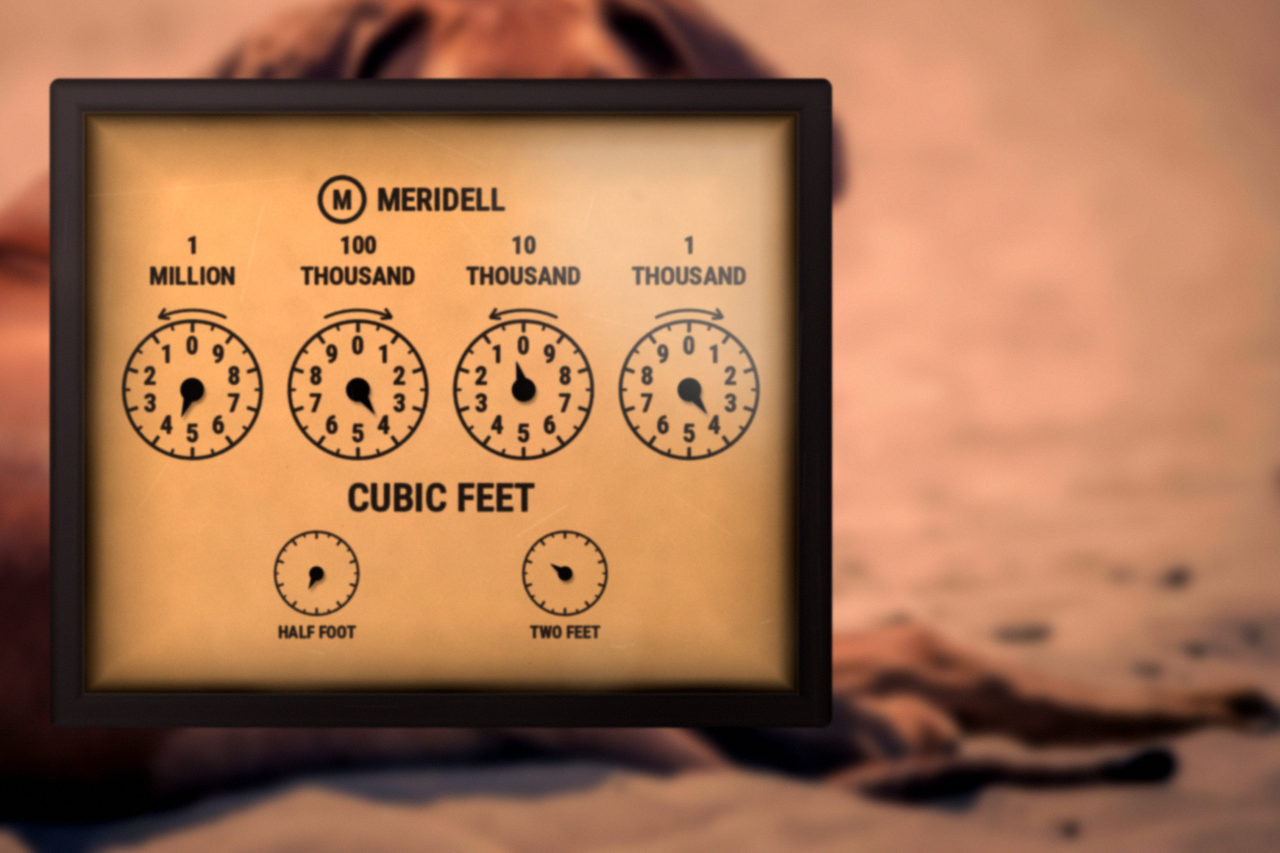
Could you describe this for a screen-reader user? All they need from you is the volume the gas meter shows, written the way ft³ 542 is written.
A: ft³ 440400
